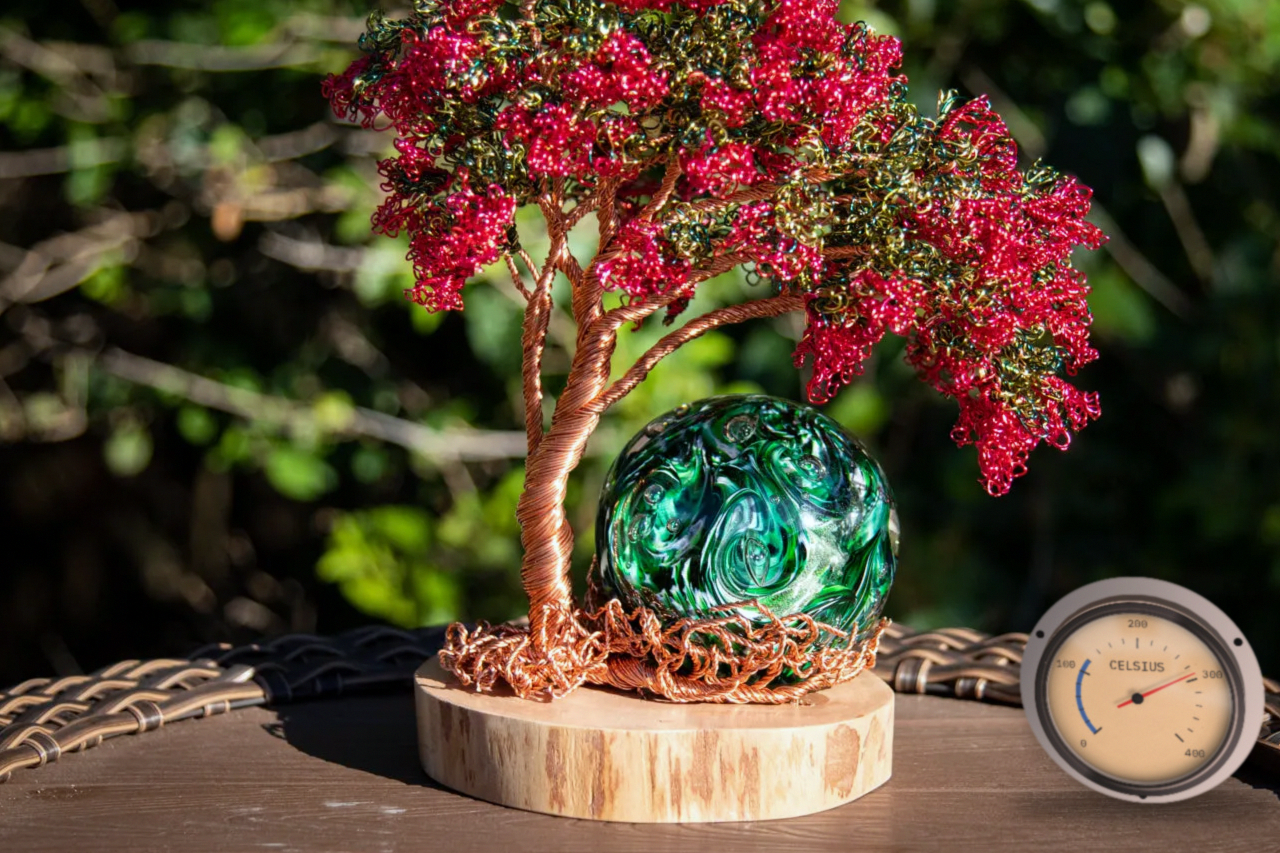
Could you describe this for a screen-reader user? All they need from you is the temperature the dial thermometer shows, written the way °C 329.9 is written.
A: °C 290
